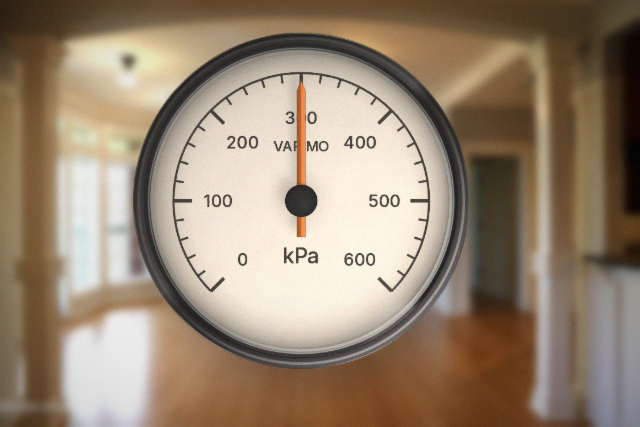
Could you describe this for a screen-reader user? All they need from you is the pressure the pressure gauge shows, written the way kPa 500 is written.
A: kPa 300
